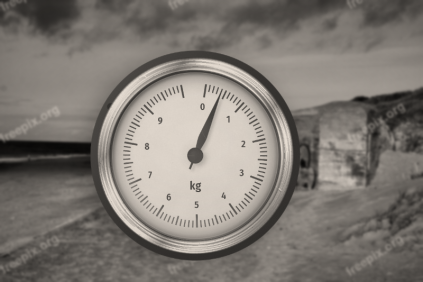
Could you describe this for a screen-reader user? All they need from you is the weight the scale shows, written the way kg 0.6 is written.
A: kg 0.4
